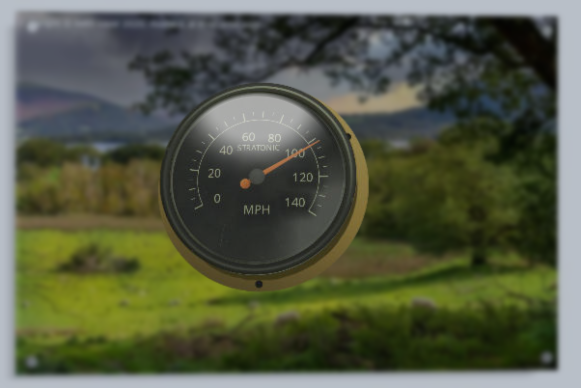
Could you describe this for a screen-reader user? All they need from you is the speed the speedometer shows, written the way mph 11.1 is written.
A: mph 102.5
